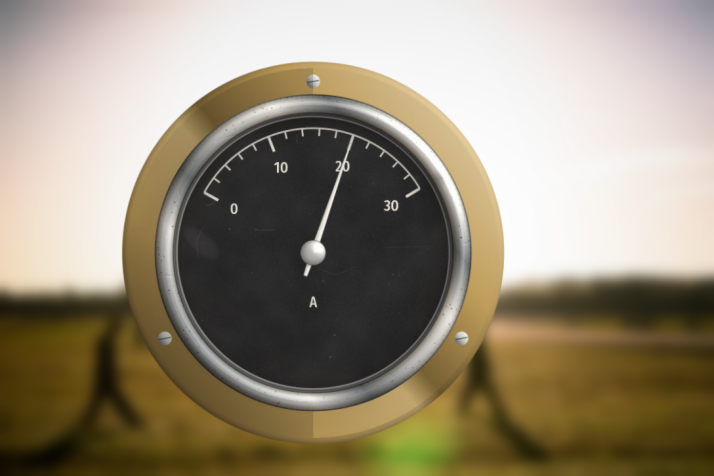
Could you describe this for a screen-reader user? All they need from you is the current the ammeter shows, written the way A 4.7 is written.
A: A 20
